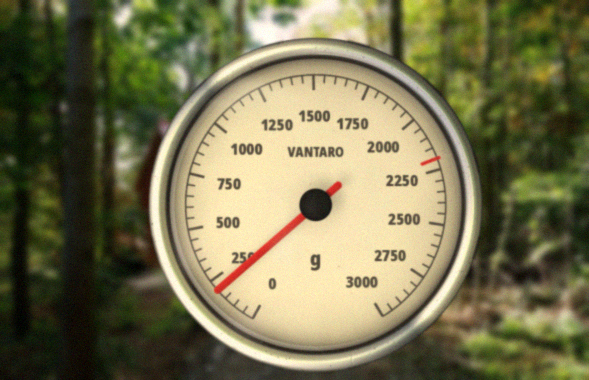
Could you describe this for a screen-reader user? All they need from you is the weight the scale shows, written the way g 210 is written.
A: g 200
